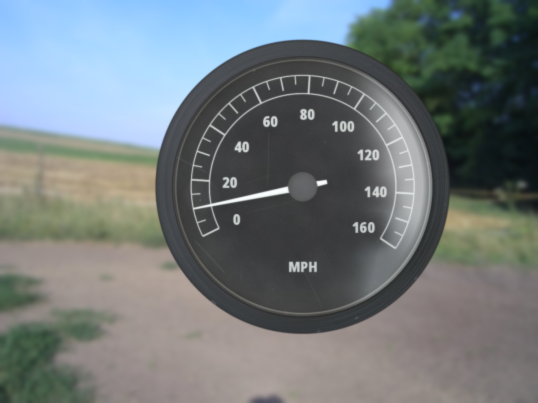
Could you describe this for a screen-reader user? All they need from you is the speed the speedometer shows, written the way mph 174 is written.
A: mph 10
